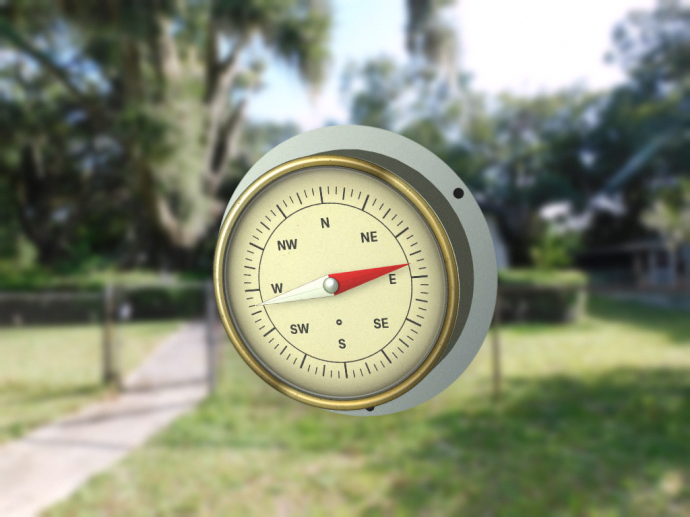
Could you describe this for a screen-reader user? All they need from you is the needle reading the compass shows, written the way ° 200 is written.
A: ° 80
